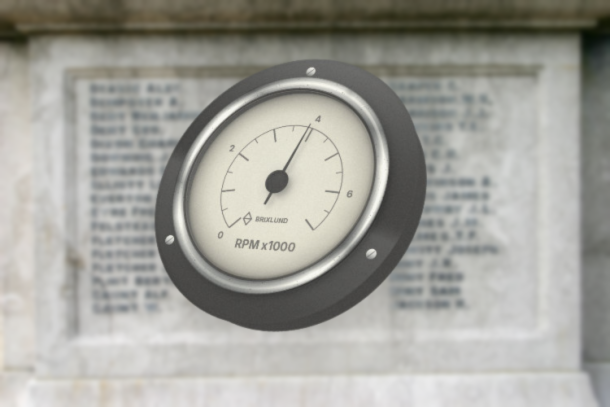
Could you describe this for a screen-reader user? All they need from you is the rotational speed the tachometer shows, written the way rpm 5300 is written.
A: rpm 4000
